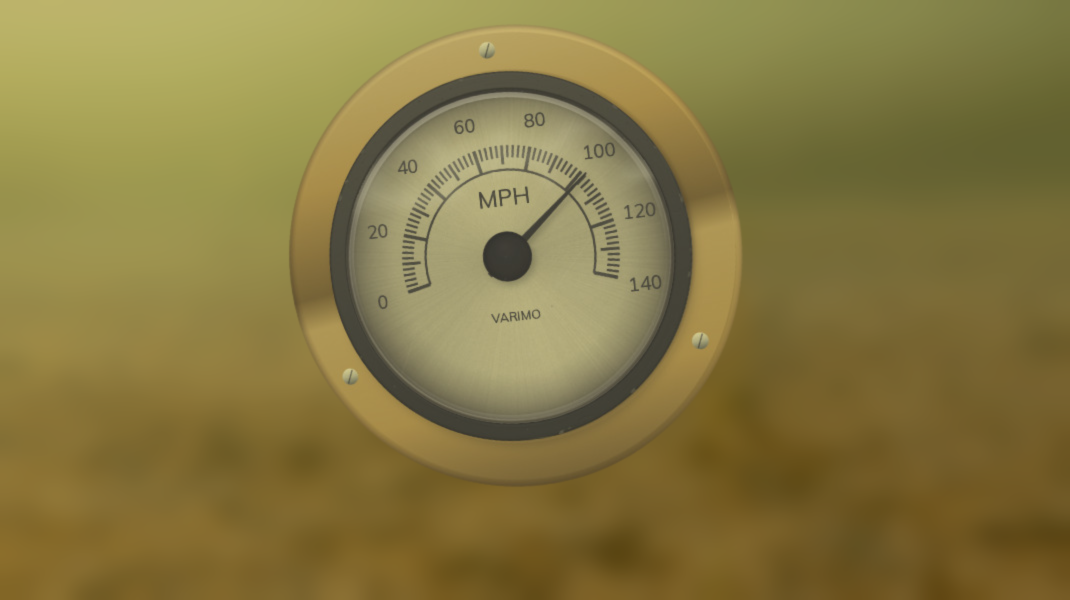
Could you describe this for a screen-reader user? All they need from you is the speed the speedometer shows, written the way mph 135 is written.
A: mph 102
